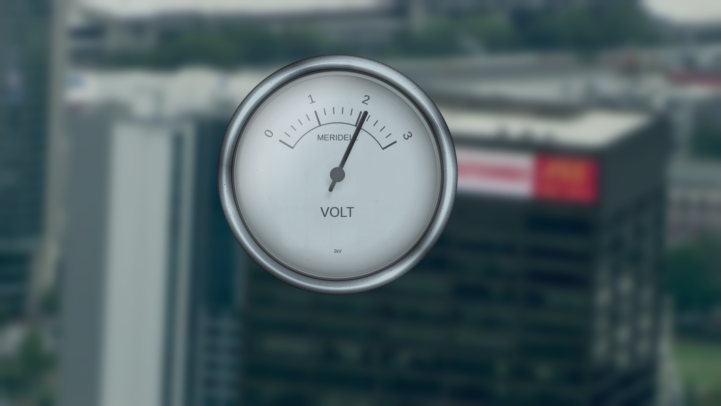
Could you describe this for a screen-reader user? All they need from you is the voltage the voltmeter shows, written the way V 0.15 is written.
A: V 2.1
